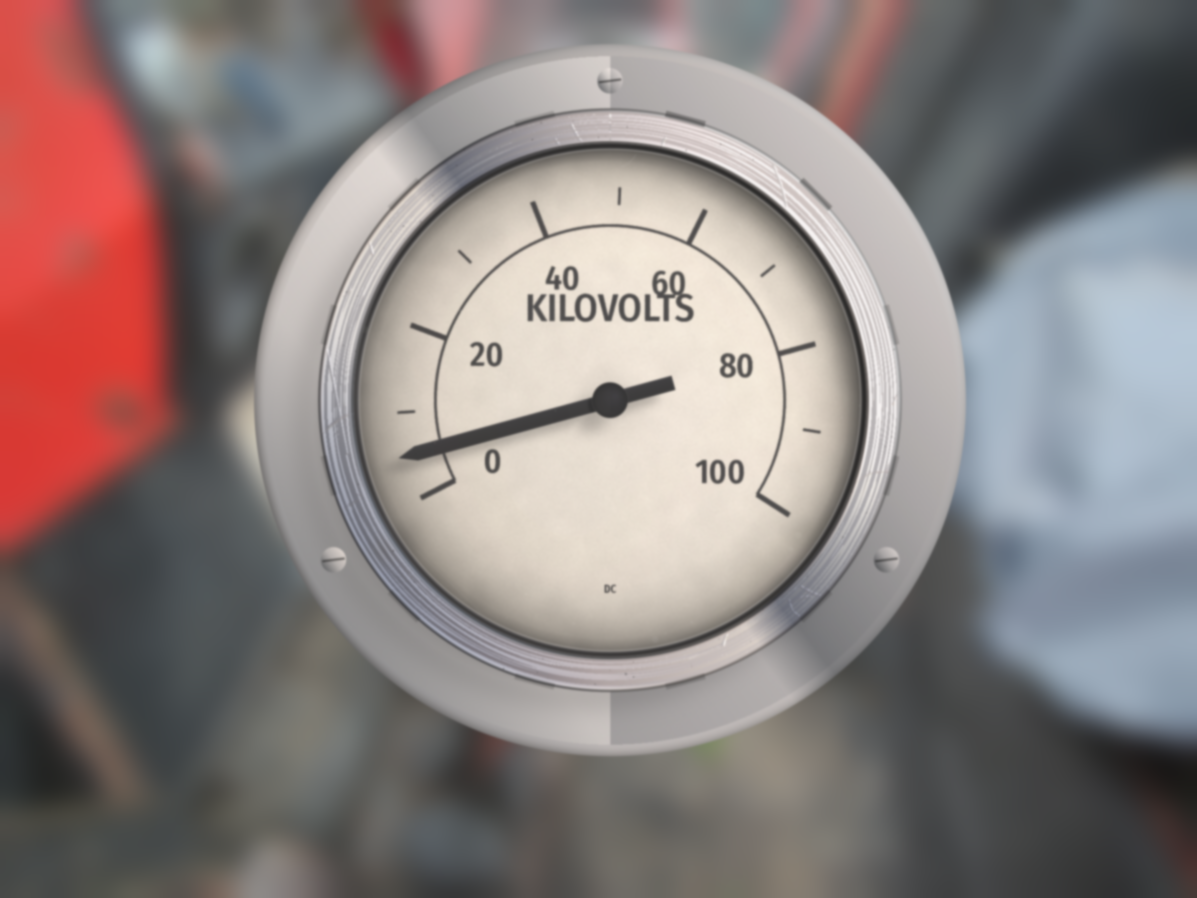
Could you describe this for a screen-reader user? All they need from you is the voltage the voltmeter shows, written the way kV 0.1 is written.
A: kV 5
